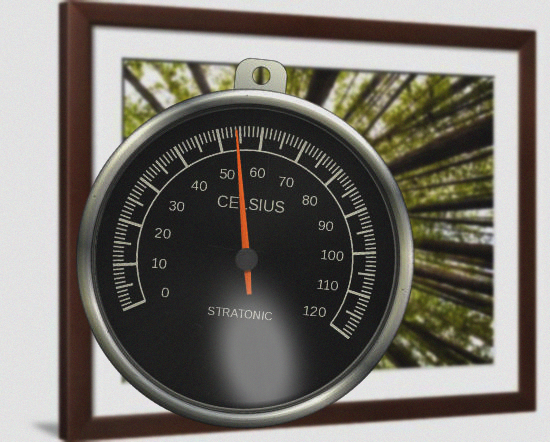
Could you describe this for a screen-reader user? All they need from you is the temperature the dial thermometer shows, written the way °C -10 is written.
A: °C 54
